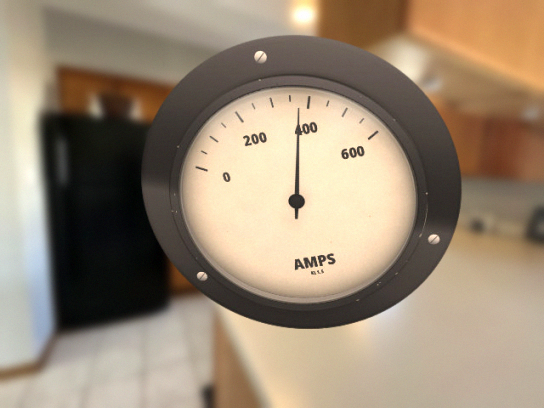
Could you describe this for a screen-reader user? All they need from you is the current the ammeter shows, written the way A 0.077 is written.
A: A 375
